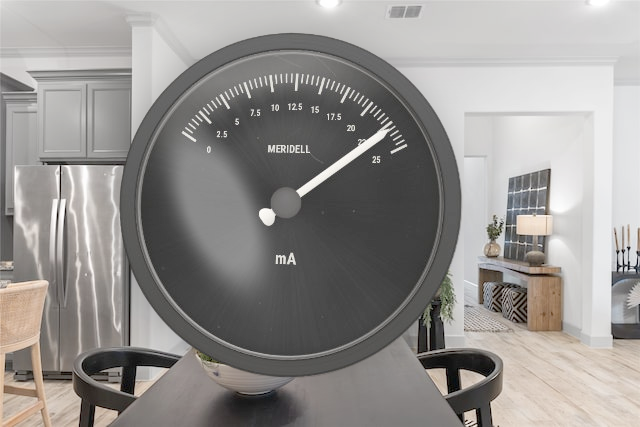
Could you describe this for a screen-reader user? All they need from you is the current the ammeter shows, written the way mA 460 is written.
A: mA 23
